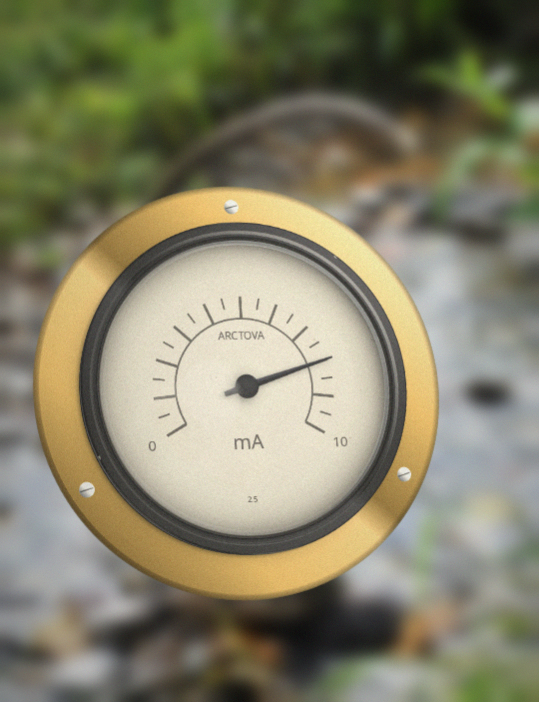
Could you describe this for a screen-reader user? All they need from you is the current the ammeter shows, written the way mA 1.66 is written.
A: mA 8
